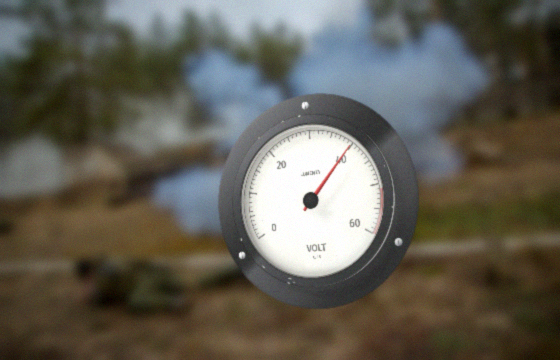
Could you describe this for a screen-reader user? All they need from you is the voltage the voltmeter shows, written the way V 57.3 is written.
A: V 40
